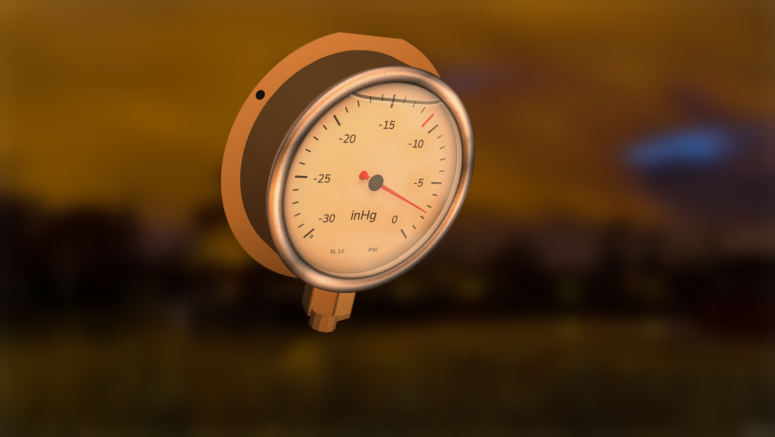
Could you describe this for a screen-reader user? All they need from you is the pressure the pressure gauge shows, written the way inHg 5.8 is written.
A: inHg -2.5
